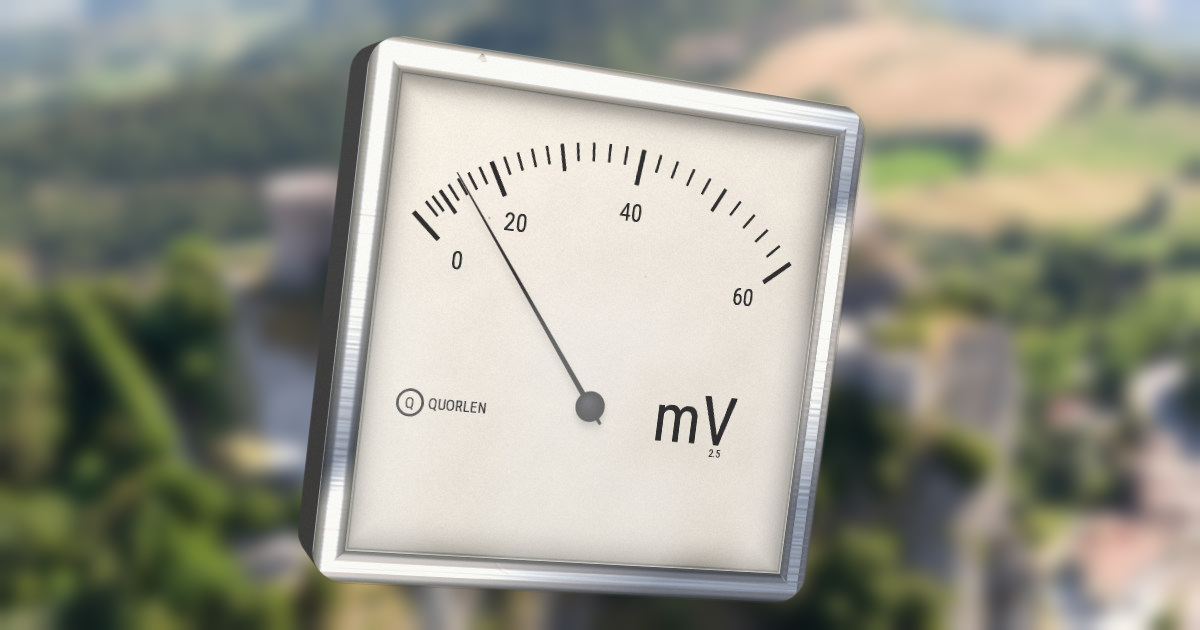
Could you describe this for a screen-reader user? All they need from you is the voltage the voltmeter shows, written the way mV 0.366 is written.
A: mV 14
